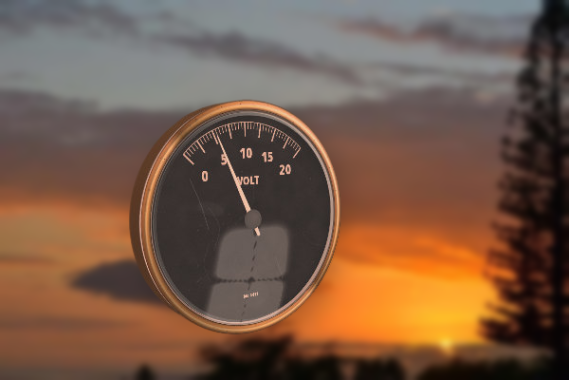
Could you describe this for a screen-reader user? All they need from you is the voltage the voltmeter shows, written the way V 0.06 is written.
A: V 5
